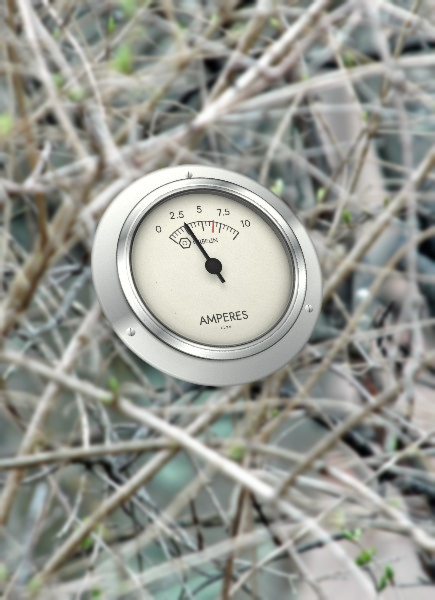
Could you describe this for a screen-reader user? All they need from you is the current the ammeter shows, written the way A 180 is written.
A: A 2.5
